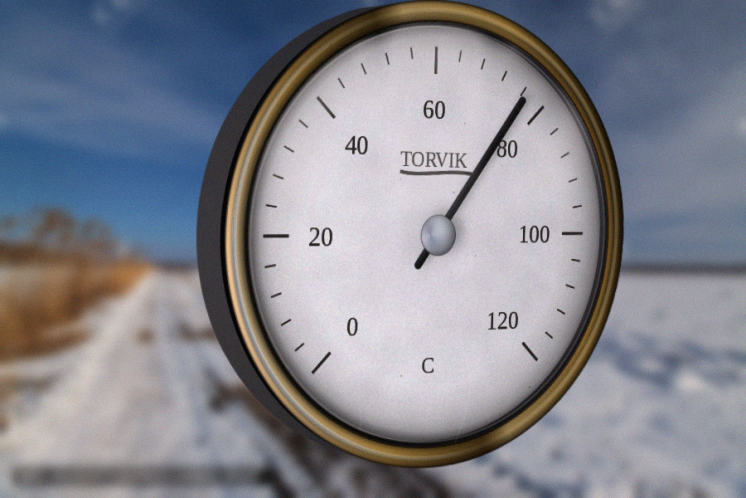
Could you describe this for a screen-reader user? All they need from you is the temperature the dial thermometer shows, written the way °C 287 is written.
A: °C 76
